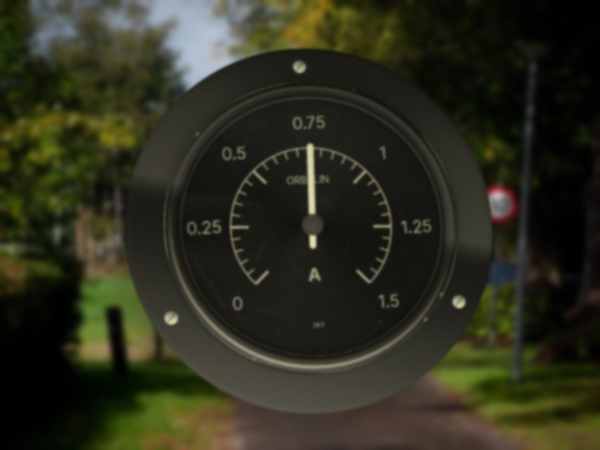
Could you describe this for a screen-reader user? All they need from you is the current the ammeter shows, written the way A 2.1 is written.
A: A 0.75
